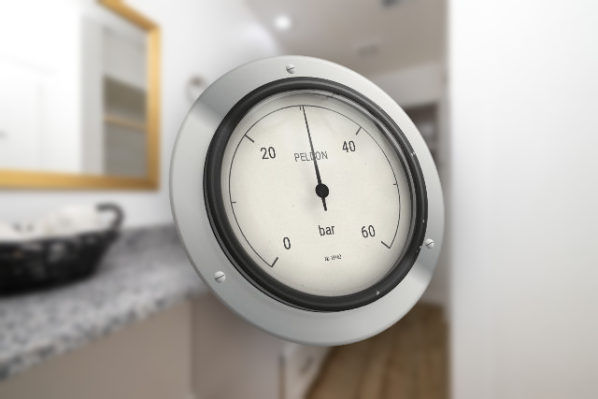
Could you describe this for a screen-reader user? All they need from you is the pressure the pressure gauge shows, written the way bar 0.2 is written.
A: bar 30
